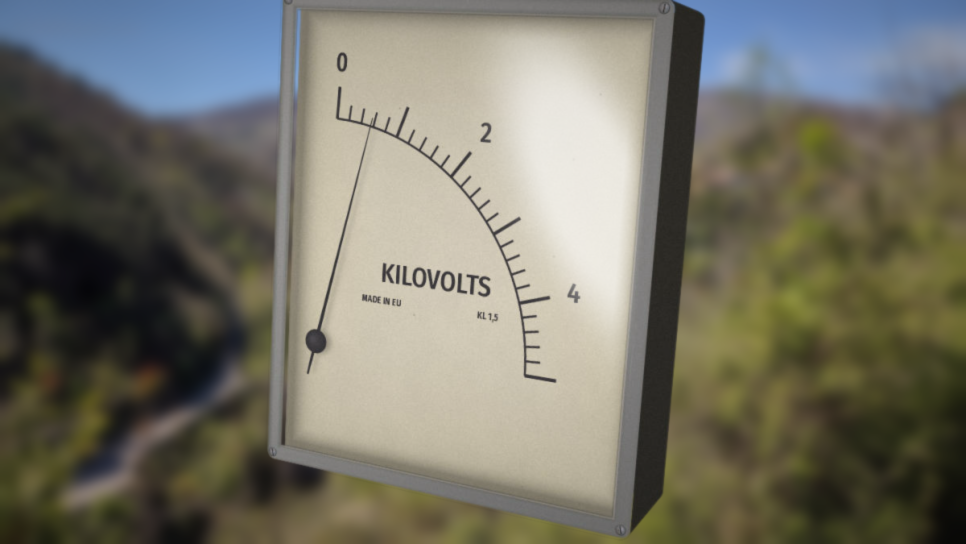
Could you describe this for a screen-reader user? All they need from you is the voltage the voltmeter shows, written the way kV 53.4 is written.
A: kV 0.6
